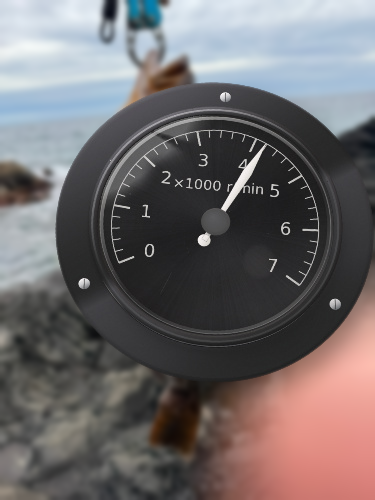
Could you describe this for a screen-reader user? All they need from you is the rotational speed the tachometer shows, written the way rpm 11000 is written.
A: rpm 4200
